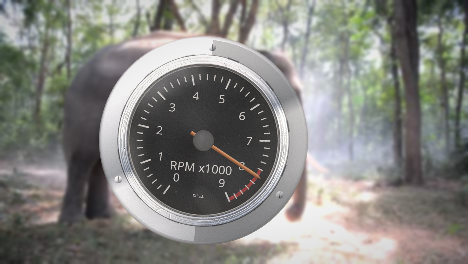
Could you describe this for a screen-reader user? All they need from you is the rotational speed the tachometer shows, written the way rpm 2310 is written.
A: rpm 8000
